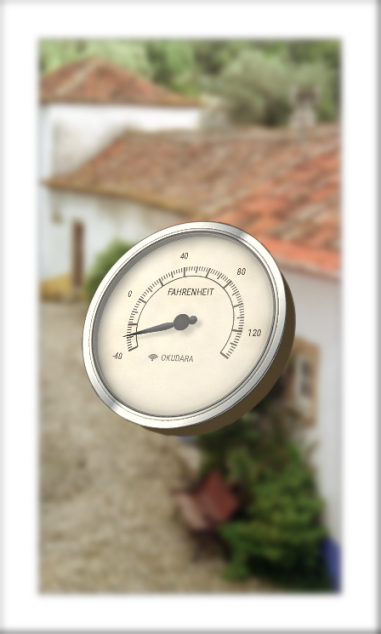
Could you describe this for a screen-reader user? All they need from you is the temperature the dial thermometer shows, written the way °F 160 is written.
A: °F -30
